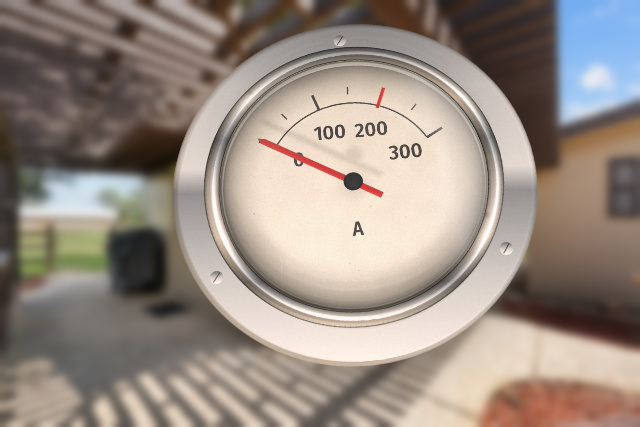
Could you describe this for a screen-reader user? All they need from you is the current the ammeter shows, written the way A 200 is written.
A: A 0
